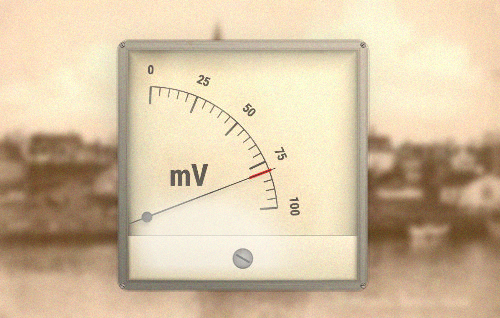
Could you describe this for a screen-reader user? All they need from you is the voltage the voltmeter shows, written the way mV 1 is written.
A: mV 80
